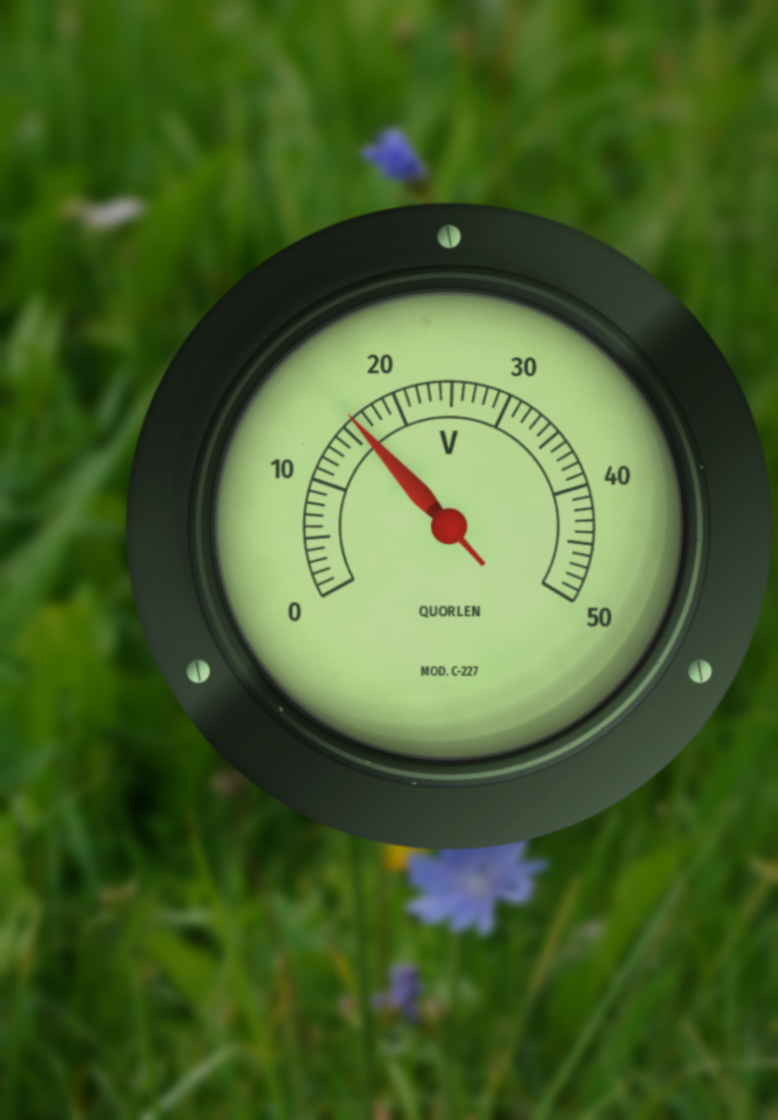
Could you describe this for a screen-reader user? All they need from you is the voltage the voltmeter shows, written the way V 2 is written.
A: V 16
